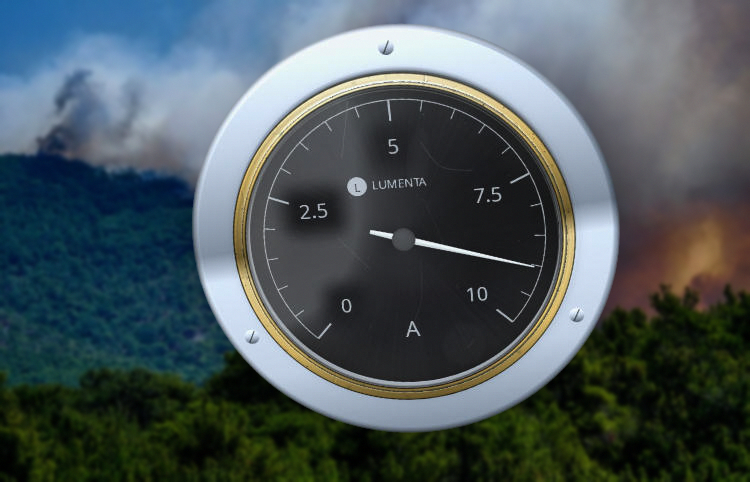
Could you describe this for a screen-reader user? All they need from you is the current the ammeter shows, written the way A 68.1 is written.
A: A 9
